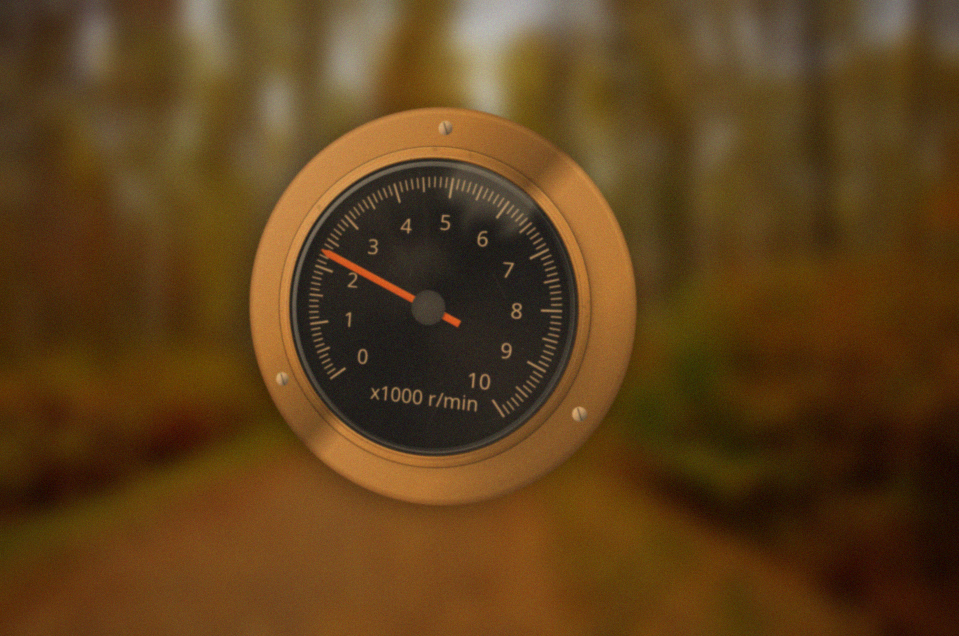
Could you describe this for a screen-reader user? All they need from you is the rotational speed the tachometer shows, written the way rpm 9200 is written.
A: rpm 2300
